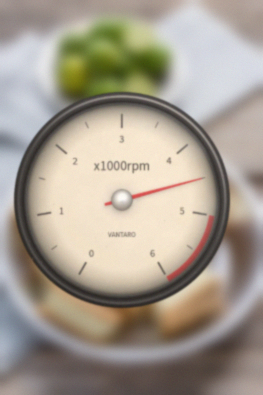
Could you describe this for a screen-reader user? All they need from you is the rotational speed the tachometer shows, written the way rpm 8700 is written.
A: rpm 4500
